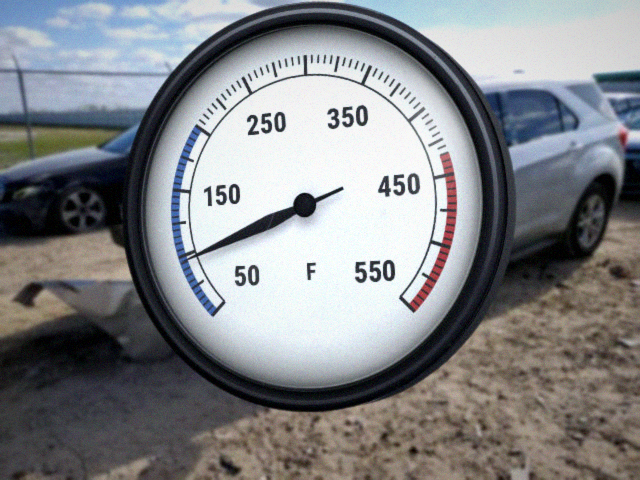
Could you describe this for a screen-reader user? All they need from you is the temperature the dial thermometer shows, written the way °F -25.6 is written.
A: °F 95
